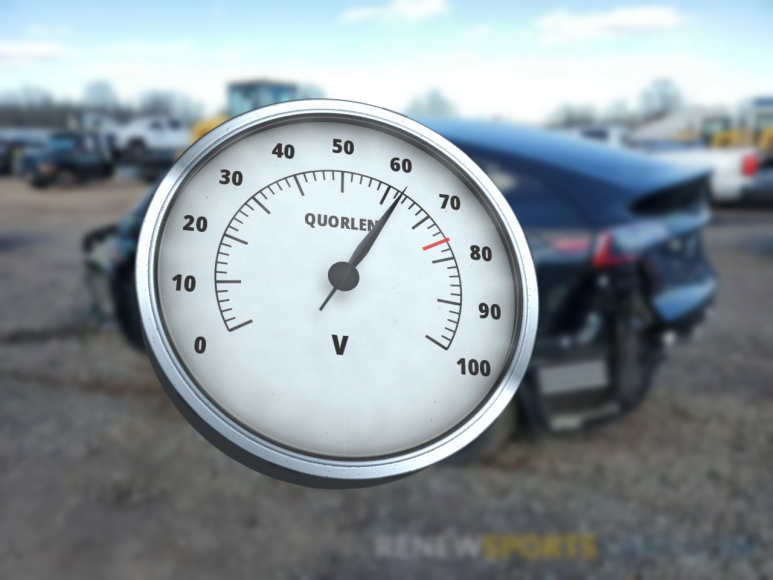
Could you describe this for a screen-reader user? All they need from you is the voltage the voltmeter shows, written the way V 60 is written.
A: V 63
